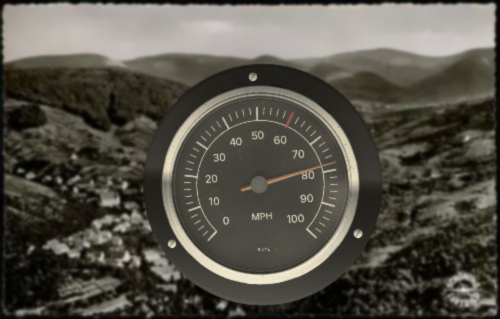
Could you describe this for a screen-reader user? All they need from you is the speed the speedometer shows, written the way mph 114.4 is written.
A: mph 78
